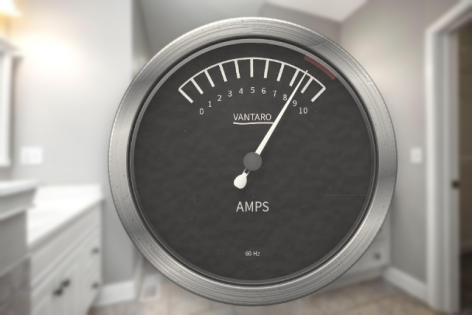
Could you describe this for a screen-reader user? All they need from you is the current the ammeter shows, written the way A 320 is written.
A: A 8.5
